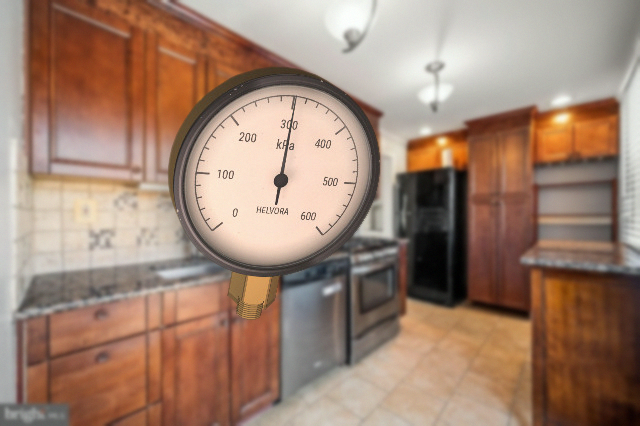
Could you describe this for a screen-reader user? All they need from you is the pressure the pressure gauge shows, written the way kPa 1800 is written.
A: kPa 300
